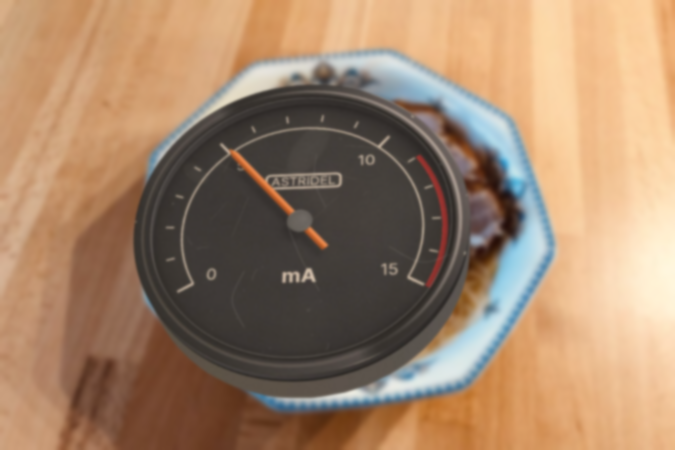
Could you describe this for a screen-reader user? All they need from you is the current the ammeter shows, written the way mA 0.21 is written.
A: mA 5
